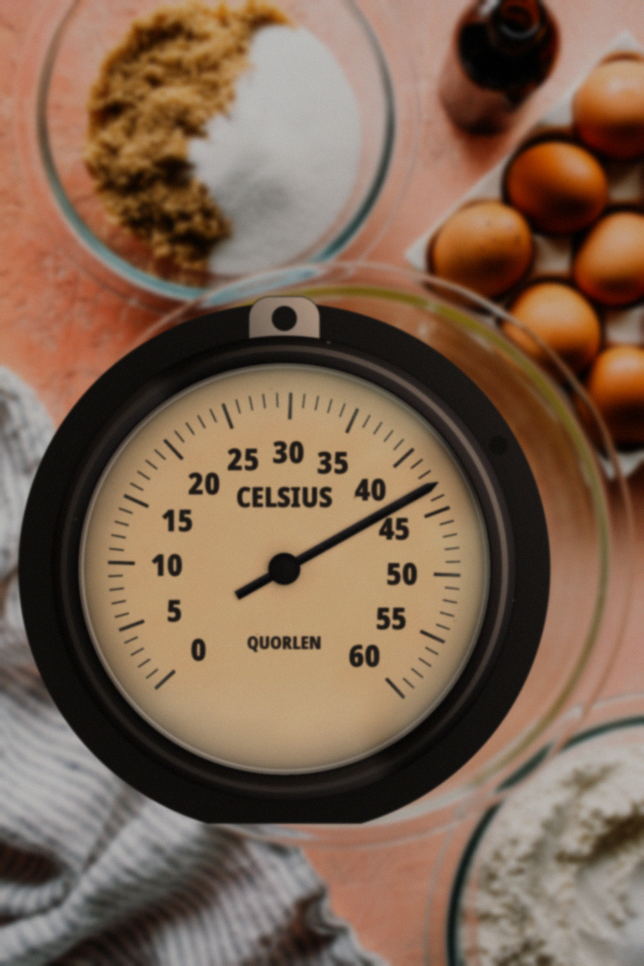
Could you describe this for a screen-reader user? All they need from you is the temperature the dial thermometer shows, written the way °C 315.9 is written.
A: °C 43
